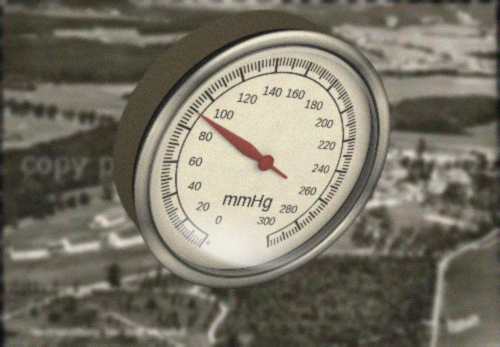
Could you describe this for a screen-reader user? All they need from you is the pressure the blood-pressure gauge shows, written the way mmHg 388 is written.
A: mmHg 90
